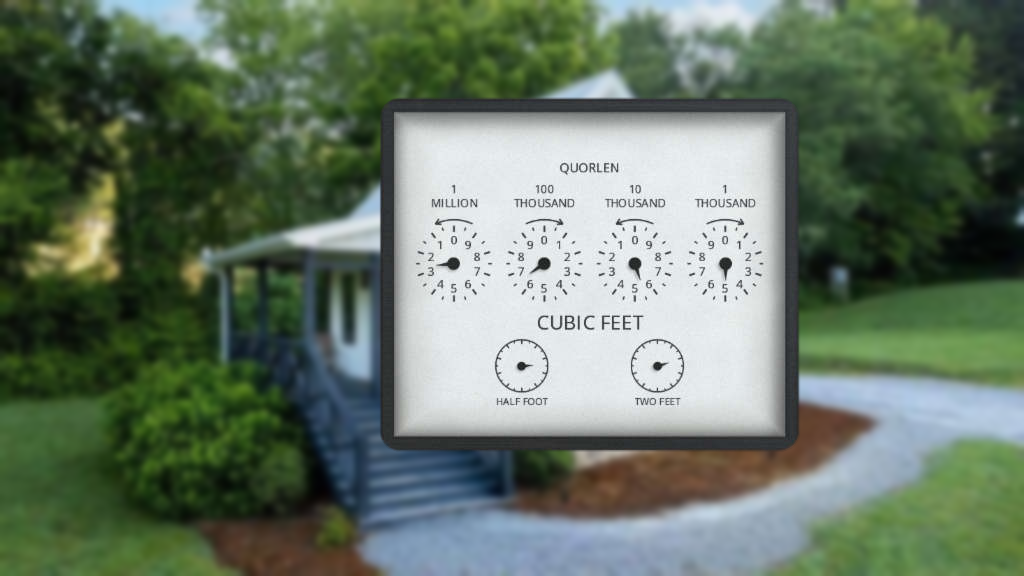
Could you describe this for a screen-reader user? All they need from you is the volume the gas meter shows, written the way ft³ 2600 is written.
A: ft³ 265500
